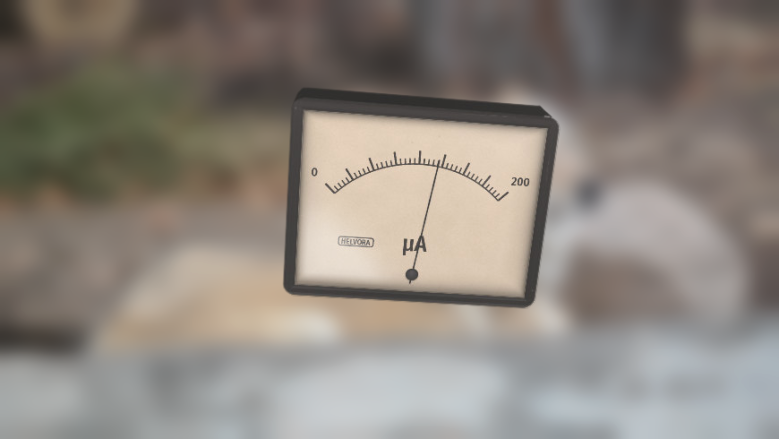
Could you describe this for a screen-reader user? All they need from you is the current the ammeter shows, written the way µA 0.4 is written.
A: µA 120
